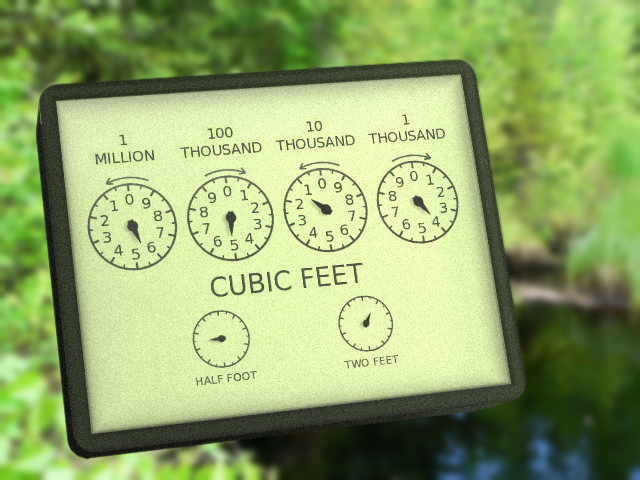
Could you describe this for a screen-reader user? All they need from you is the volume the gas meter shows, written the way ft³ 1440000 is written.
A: ft³ 551400
